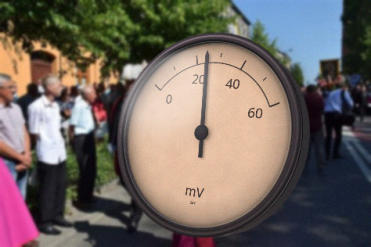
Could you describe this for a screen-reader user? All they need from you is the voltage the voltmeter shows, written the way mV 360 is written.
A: mV 25
